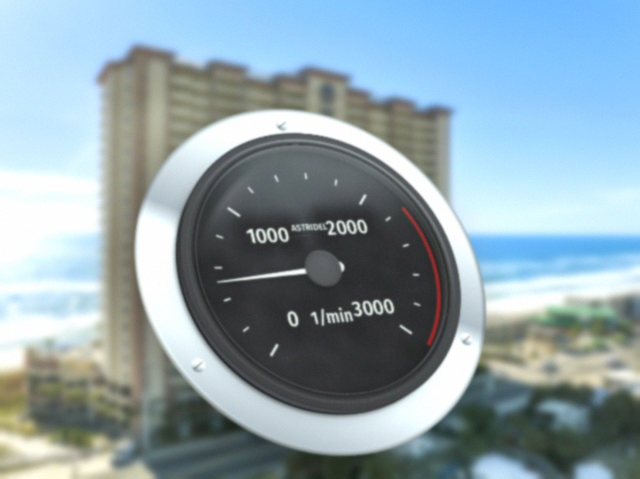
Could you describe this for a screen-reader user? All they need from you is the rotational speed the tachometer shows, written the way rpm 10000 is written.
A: rpm 500
